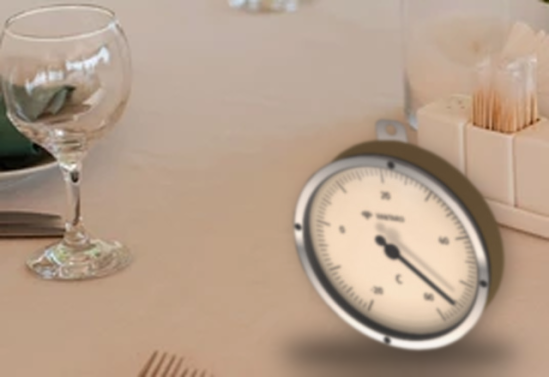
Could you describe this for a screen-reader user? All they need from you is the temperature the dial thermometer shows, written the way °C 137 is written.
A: °C 55
